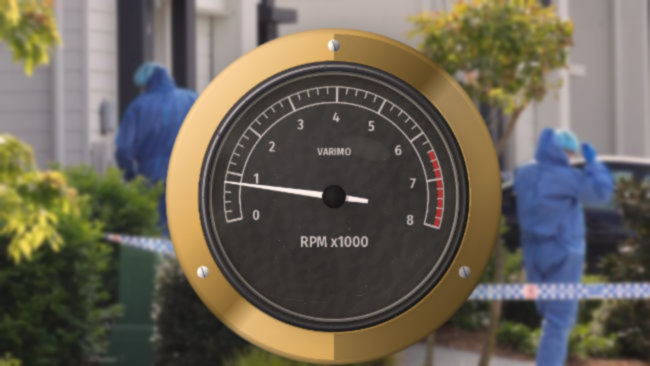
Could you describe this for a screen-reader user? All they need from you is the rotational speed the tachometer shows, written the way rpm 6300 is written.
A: rpm 800
